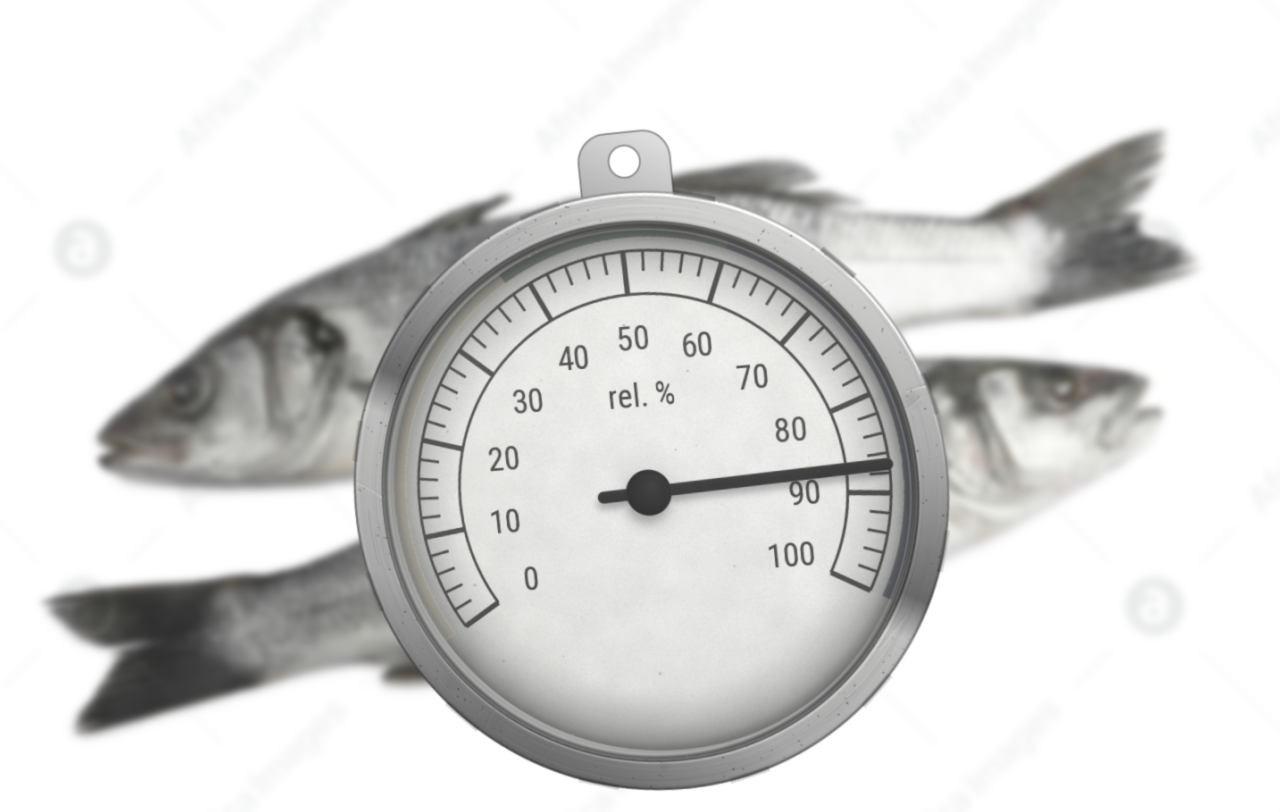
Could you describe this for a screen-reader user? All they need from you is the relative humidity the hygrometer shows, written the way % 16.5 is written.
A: % 87
